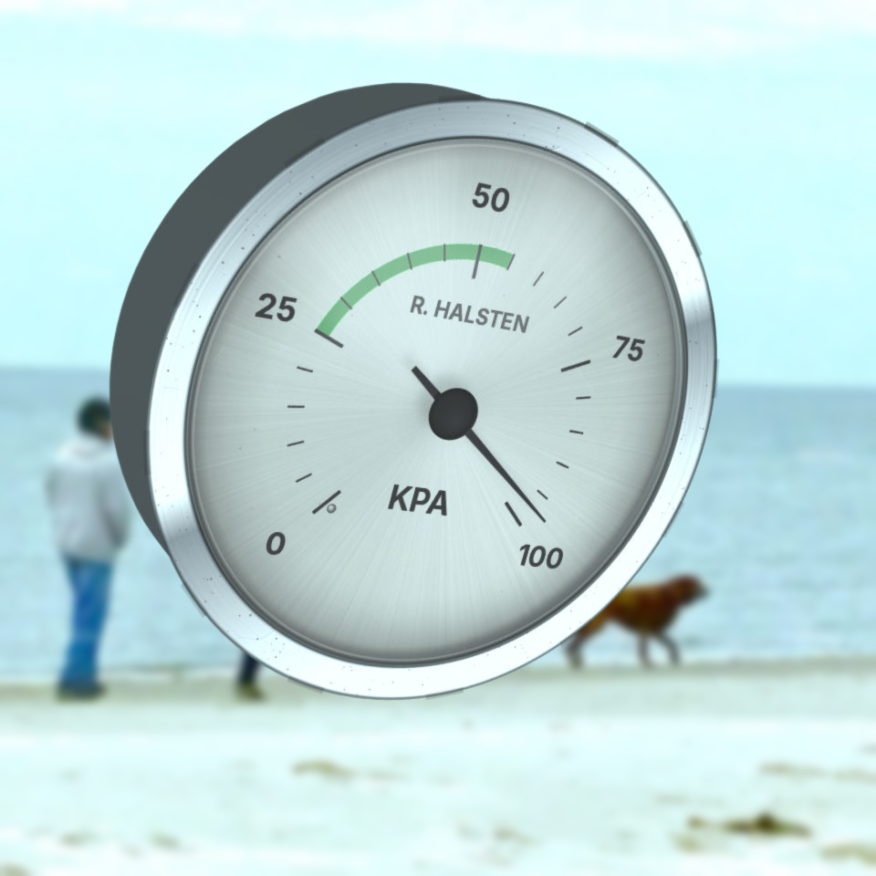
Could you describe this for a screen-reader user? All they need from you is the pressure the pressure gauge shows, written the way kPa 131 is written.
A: kPa 97.5
